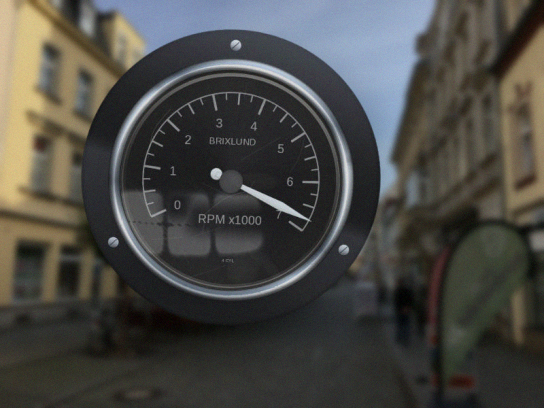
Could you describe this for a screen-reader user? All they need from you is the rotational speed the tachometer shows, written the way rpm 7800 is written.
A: rpm 6750
